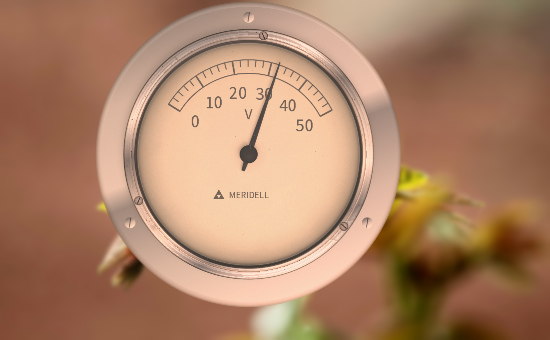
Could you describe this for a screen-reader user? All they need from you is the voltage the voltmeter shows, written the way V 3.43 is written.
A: V 32
